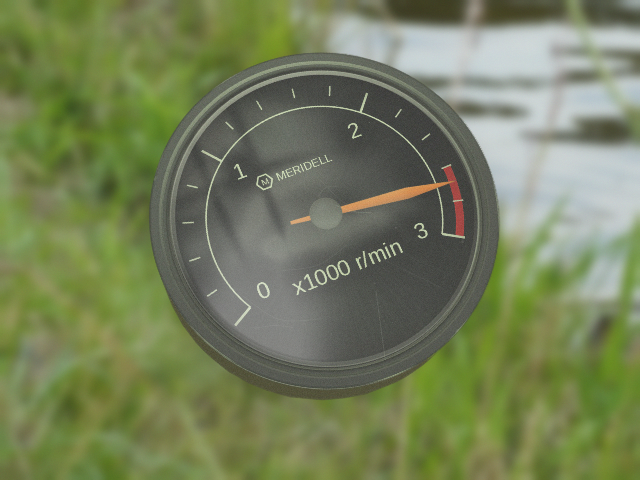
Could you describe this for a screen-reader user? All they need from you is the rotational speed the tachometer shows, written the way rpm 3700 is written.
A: rpm 2700
